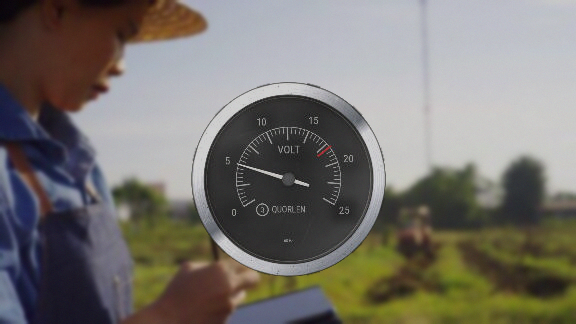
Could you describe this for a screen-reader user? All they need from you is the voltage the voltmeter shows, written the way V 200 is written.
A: V 5
